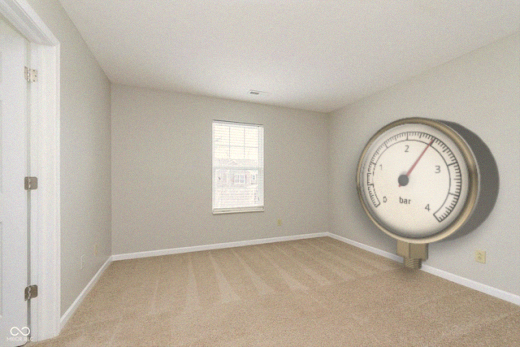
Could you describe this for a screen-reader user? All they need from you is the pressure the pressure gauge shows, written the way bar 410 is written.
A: bar 2.5
